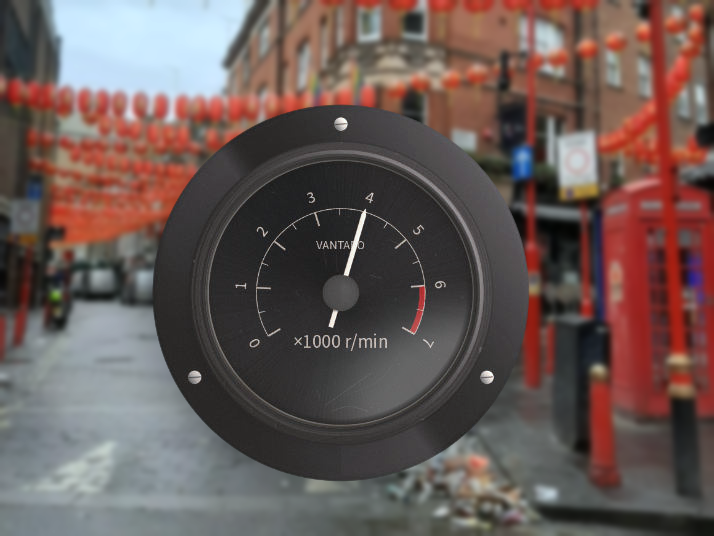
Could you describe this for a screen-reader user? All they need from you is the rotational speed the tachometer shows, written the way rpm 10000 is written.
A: rpm 4000
